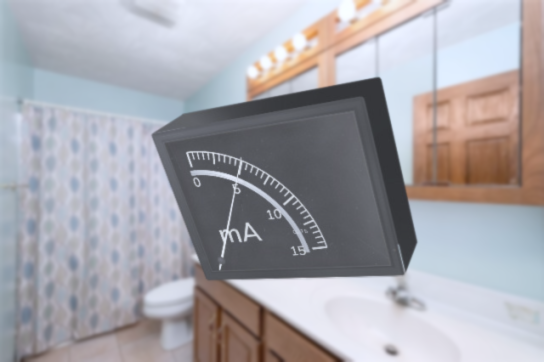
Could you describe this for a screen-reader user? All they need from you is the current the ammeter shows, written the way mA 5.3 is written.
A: mA 5
